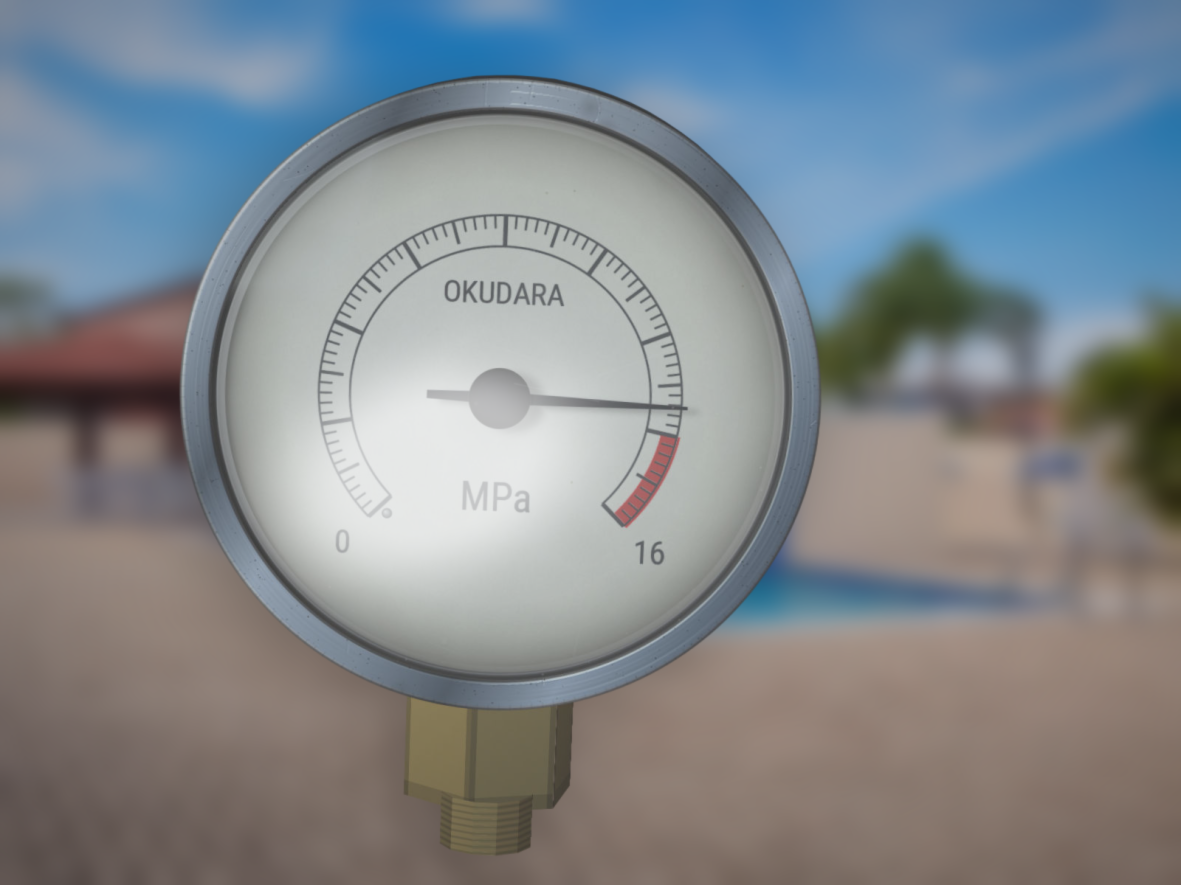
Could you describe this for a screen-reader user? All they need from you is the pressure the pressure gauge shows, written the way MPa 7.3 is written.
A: MPa 13.4
